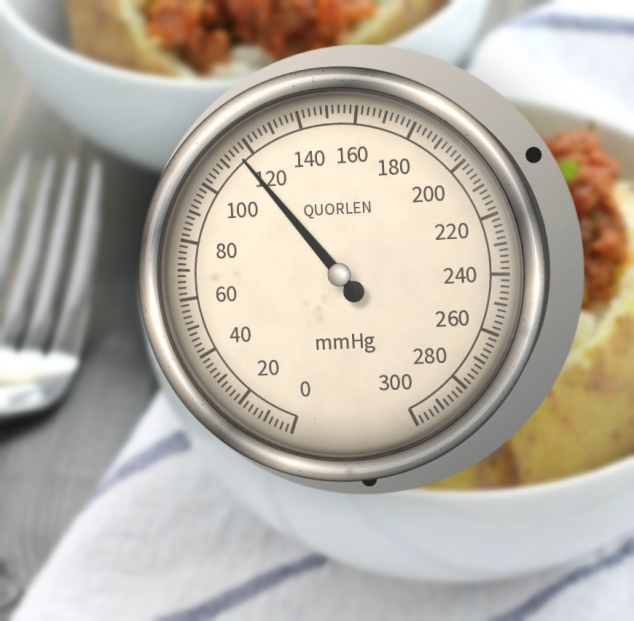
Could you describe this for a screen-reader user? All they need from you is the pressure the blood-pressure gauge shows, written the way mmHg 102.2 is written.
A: mmHg 116
